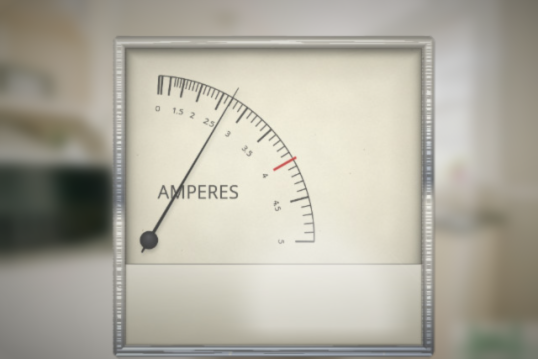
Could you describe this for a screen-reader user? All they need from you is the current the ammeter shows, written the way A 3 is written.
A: A 2.7
